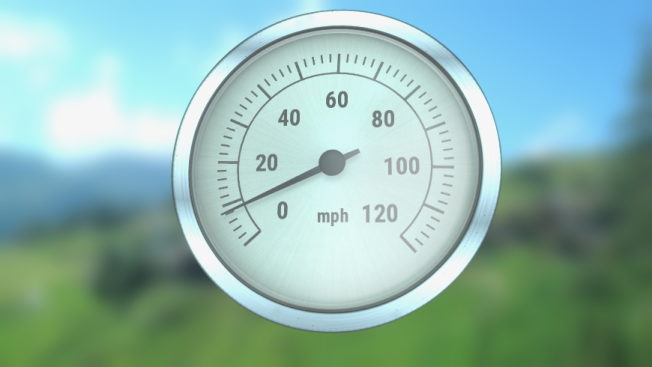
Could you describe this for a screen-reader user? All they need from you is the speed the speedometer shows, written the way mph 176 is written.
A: mph 8
